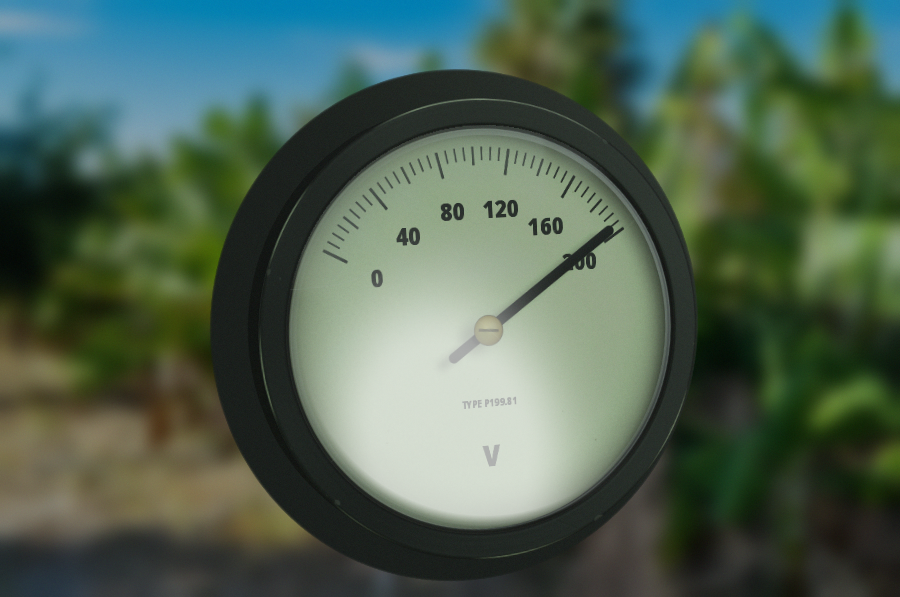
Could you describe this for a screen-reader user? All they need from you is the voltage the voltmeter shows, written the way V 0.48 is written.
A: V 195
